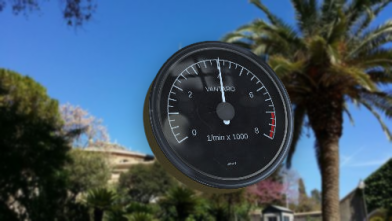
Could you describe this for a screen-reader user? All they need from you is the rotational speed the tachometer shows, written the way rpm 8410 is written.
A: rpm 4000
